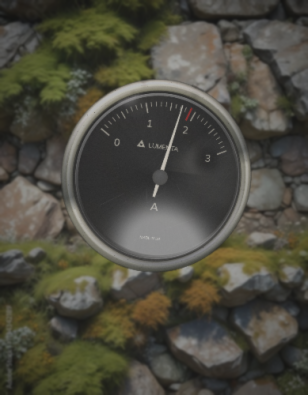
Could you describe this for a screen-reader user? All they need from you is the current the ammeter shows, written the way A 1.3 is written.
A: A 1.7
